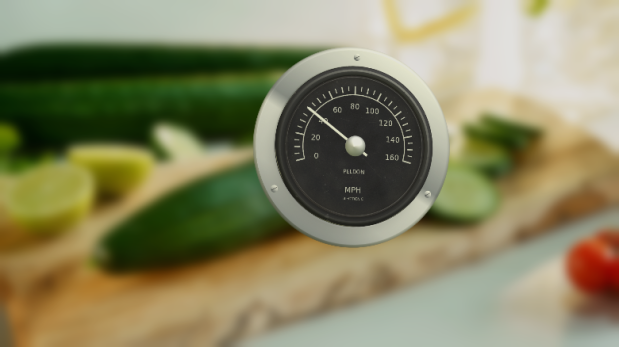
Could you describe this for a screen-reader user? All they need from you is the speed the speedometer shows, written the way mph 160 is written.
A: mph 40
